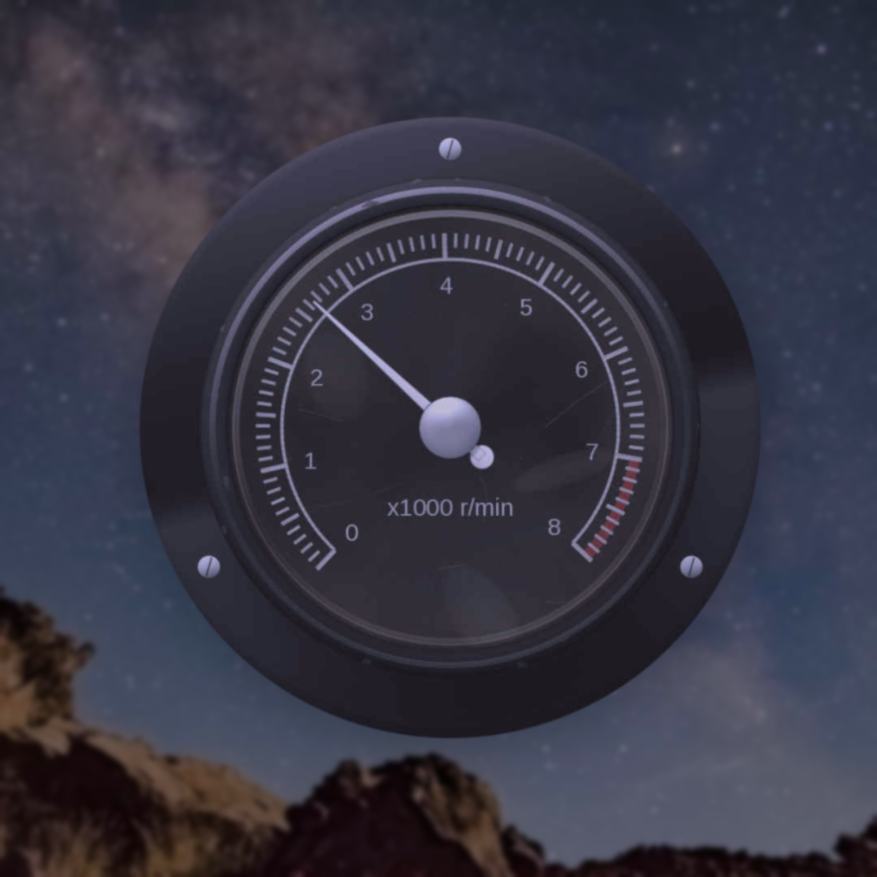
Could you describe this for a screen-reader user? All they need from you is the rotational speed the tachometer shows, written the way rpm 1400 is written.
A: rpm 2650
